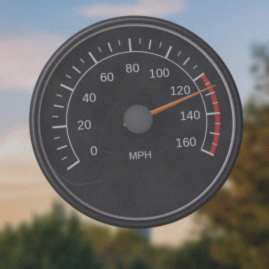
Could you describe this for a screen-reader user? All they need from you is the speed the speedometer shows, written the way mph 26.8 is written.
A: mph 127.5
